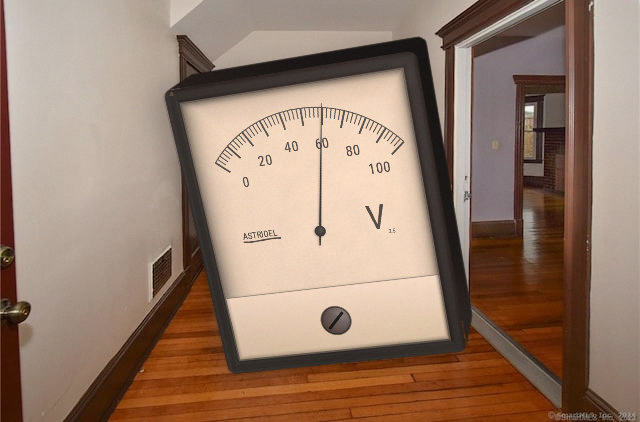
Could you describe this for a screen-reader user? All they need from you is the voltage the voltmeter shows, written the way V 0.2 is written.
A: V 60
